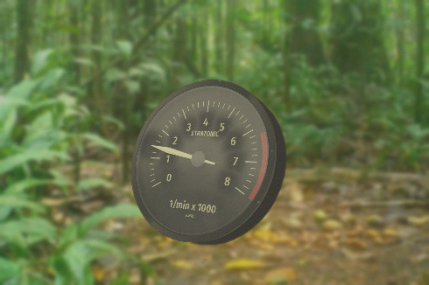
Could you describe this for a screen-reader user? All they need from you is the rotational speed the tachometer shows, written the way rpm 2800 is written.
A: rpm 1400
